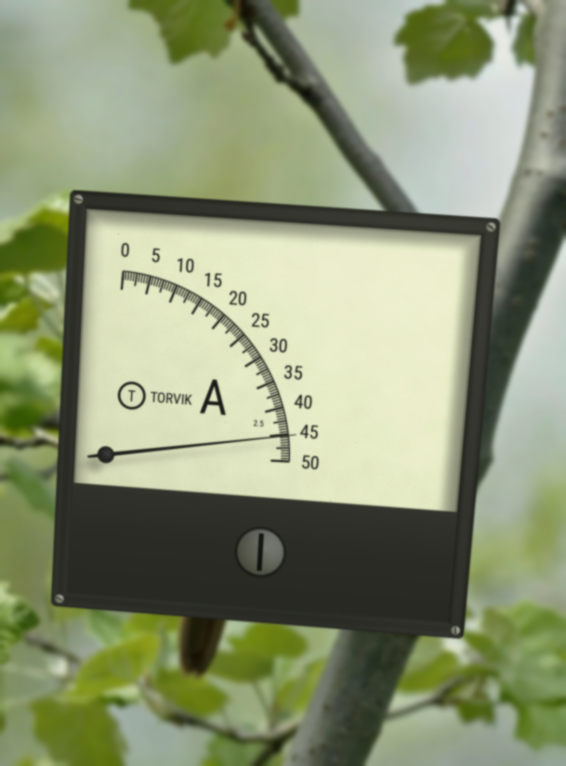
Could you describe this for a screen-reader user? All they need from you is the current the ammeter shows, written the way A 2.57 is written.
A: A 45
